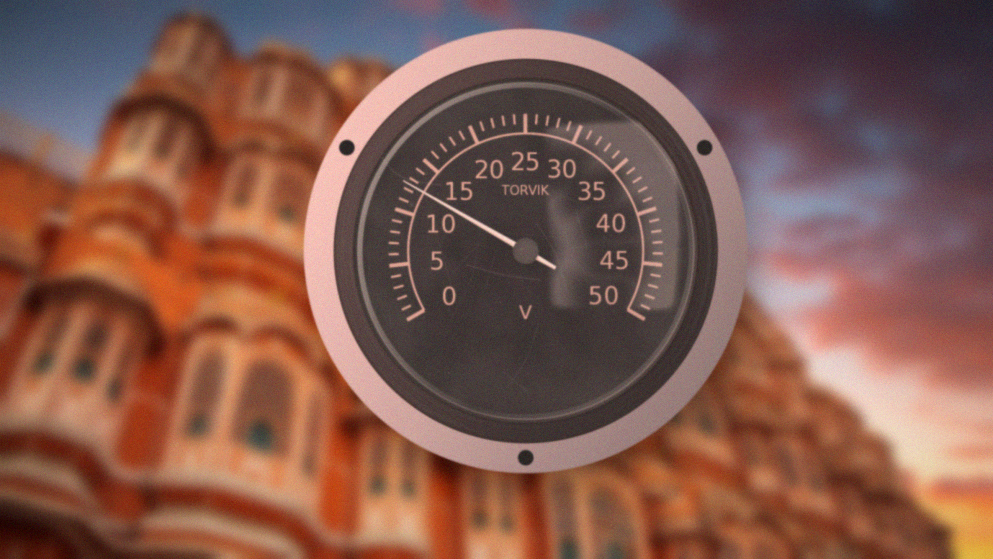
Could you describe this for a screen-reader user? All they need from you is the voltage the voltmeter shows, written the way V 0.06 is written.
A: V 12.5
